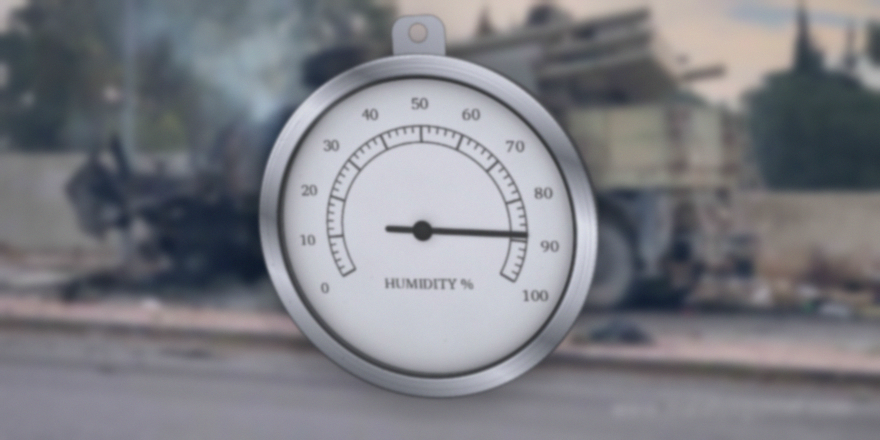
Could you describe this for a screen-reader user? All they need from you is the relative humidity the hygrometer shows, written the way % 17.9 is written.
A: % 88
